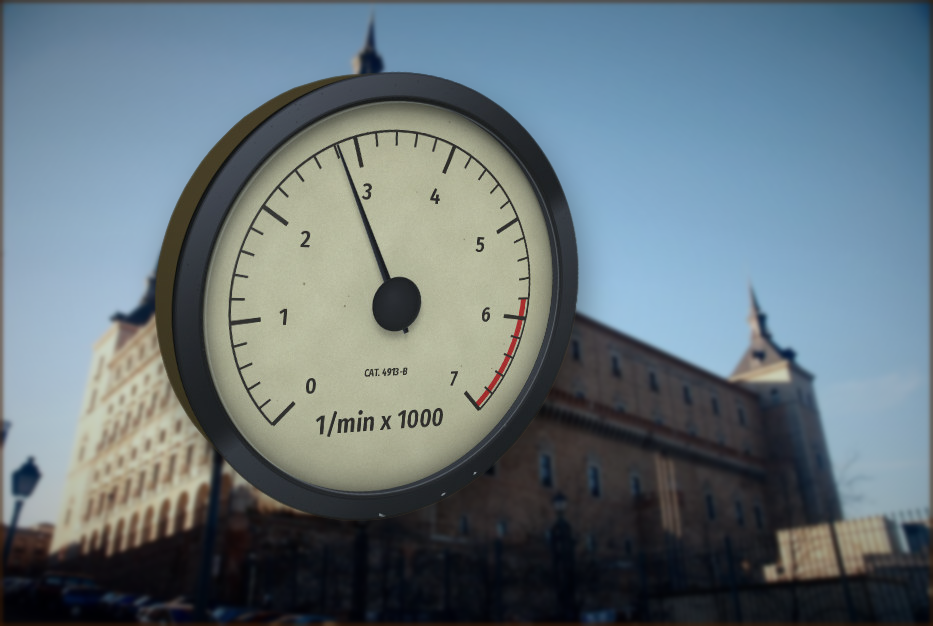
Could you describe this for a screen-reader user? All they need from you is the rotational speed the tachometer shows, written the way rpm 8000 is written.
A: rpm 2800
